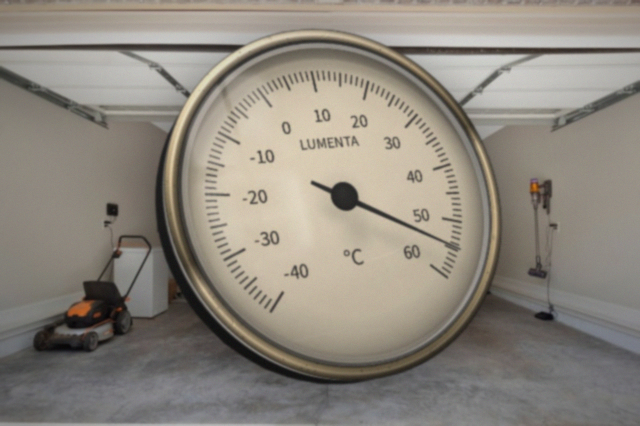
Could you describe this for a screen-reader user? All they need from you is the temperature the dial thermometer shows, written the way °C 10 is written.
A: °C 55
